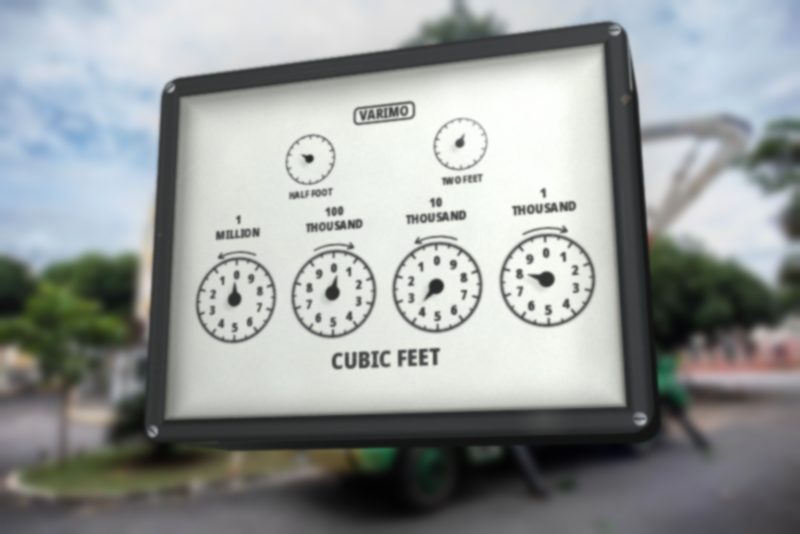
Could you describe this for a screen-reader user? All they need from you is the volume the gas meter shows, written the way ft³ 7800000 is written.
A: ft³ 3800
